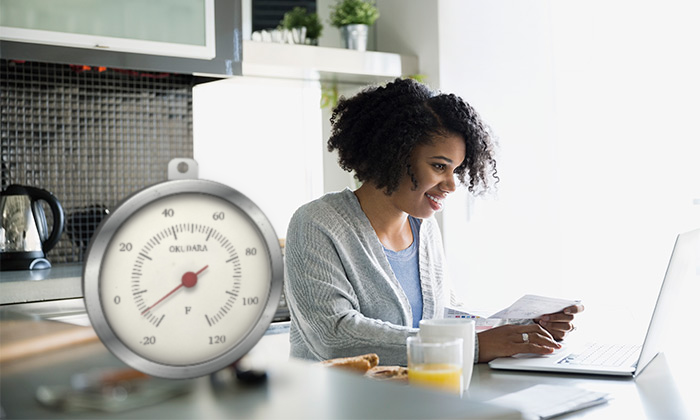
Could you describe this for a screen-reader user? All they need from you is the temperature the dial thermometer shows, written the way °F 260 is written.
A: °F -10
